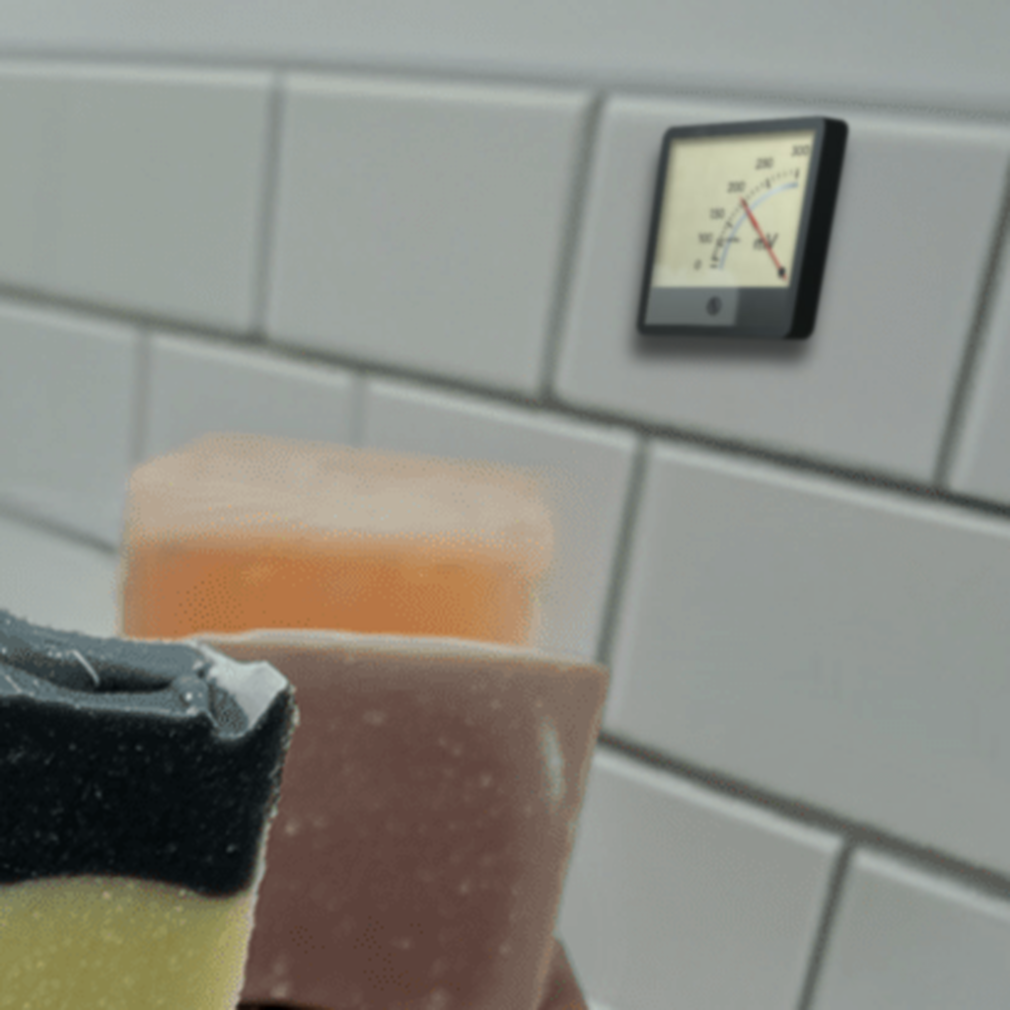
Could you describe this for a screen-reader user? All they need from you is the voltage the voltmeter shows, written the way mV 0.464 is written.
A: mV 200
